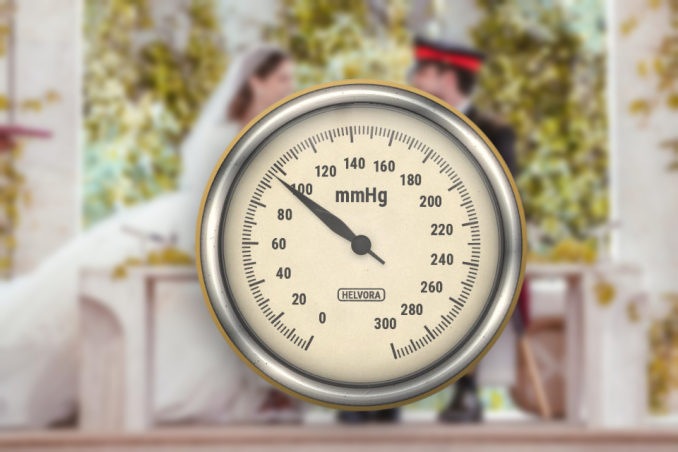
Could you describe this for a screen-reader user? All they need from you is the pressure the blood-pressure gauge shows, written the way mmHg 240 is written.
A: mmHg 96
